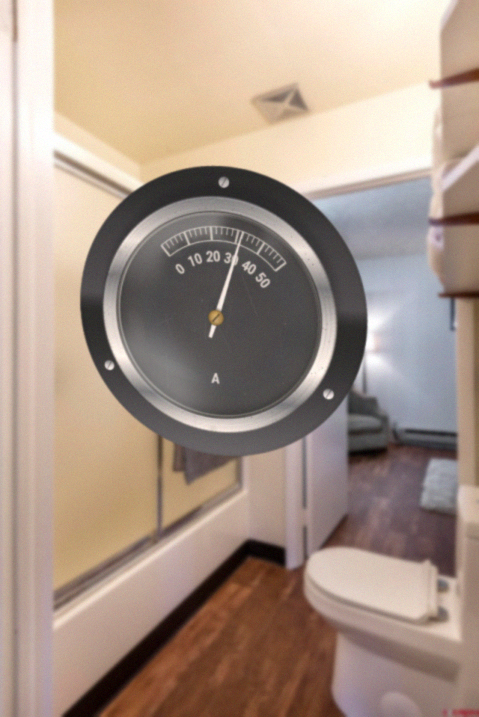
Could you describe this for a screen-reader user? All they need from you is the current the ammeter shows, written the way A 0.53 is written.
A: A 32
